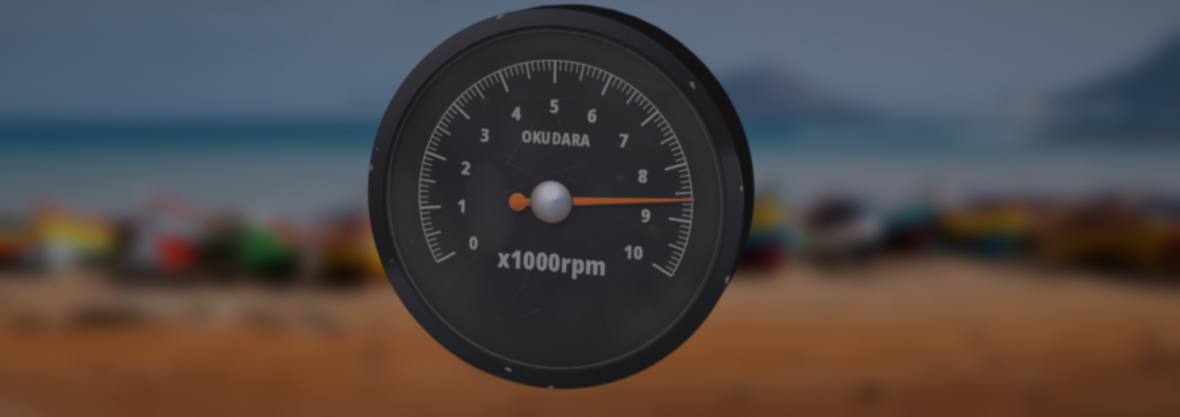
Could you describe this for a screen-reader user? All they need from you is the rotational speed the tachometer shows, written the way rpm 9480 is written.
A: rpm 8600
